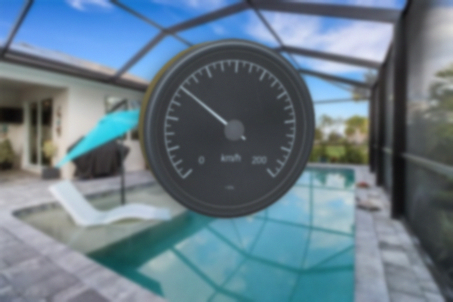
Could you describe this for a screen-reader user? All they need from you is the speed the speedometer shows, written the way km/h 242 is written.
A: km/h 60
